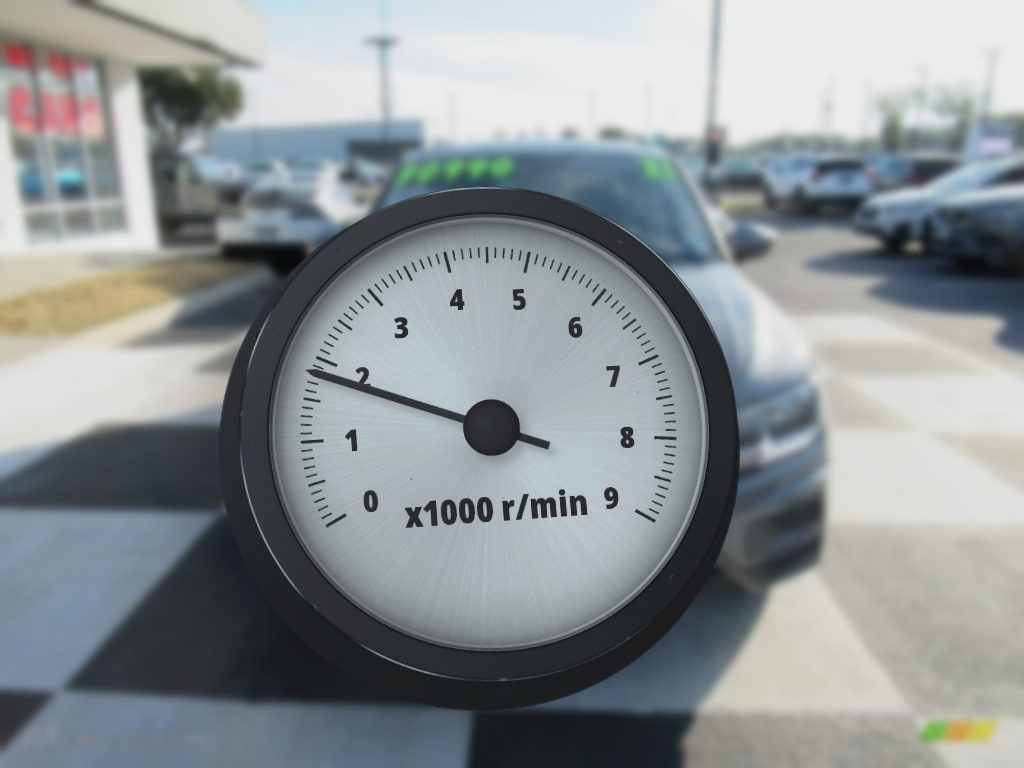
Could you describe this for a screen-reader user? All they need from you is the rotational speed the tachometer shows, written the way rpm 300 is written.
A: rpm 1800
